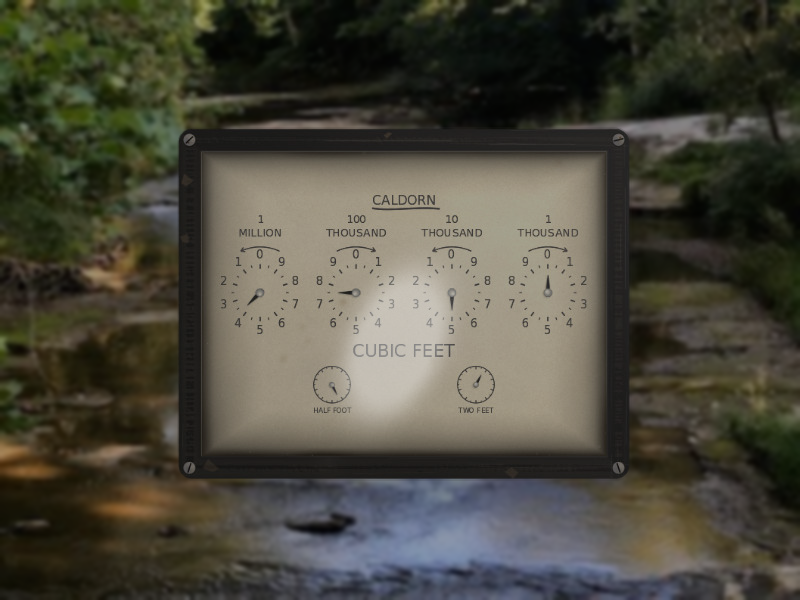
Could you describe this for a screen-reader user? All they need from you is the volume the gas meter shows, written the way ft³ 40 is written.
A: ft³ 375000
